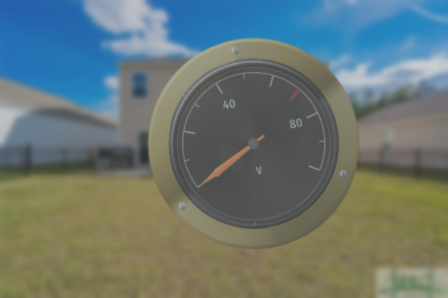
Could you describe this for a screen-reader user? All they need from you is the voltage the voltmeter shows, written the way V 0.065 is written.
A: V 0
